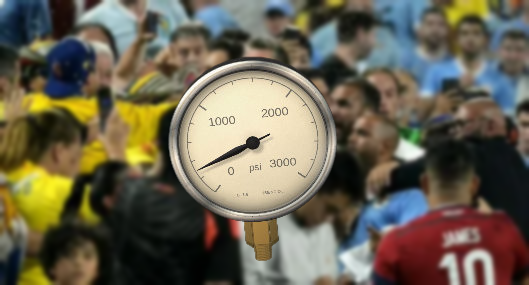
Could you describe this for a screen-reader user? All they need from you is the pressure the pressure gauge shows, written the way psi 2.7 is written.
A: psi 300
